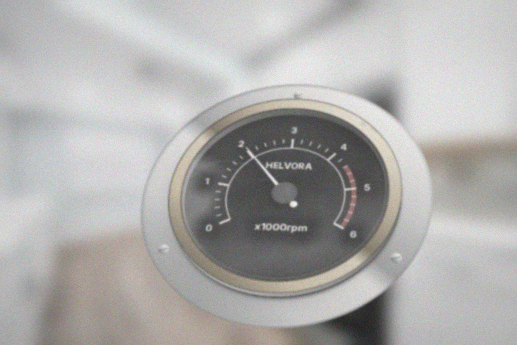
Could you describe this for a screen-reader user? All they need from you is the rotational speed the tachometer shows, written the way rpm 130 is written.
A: rpm 2000
